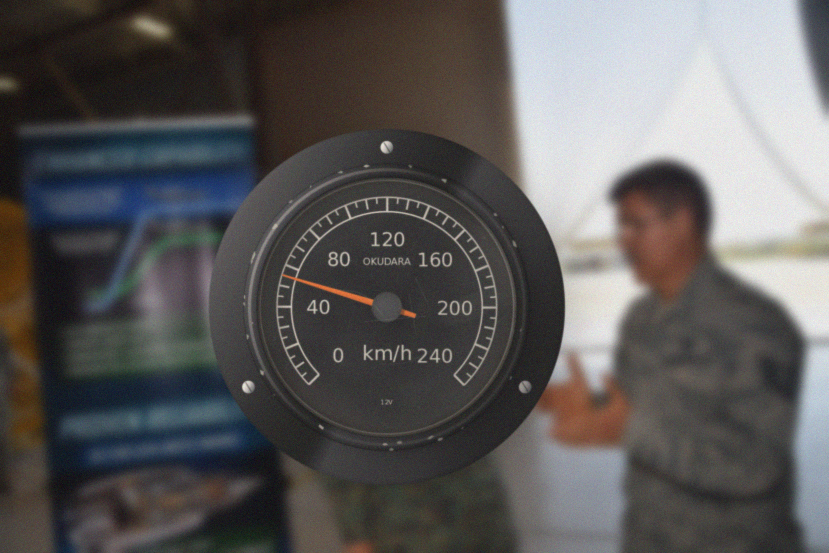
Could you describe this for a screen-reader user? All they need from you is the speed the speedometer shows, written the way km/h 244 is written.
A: km/h 55
